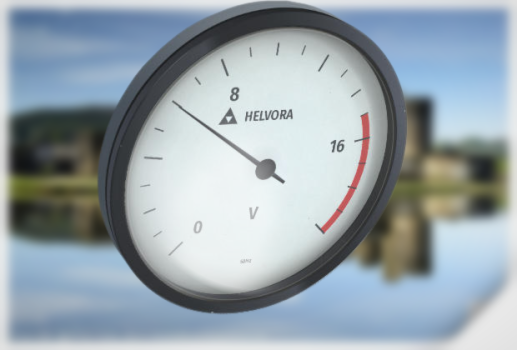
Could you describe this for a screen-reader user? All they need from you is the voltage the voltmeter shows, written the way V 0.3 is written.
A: V 6
